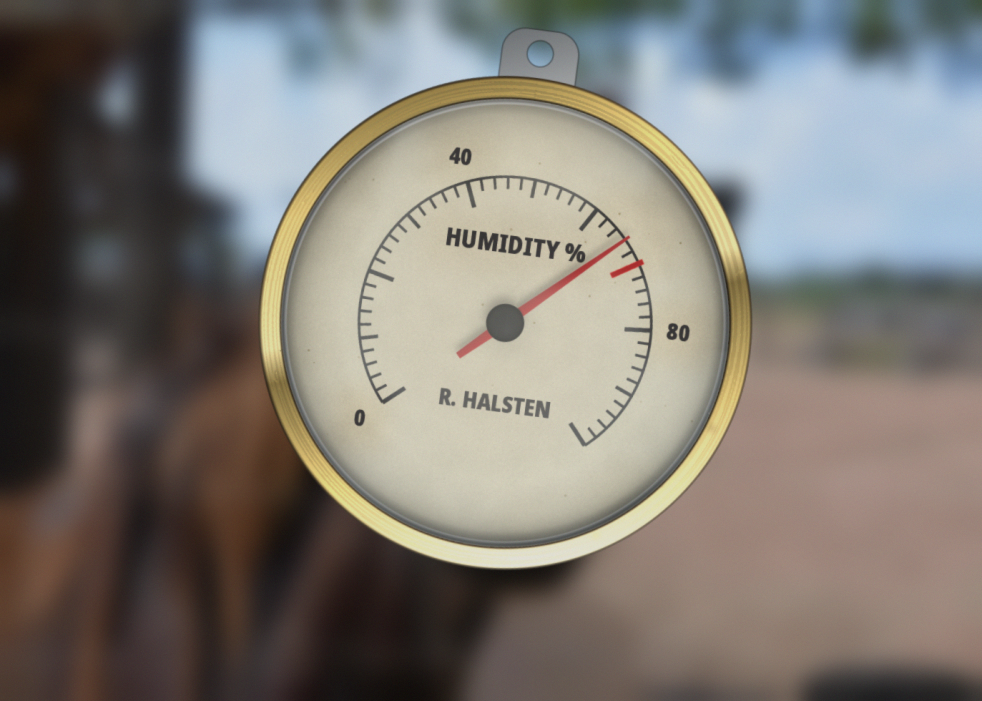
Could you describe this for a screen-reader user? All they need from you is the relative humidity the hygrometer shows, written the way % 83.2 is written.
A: % 66
